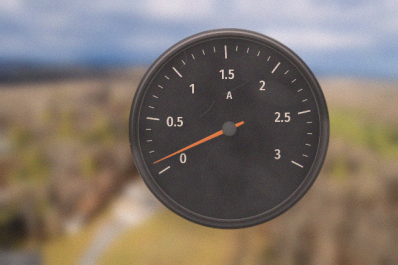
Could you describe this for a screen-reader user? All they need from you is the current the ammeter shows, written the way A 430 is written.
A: A 0.1
